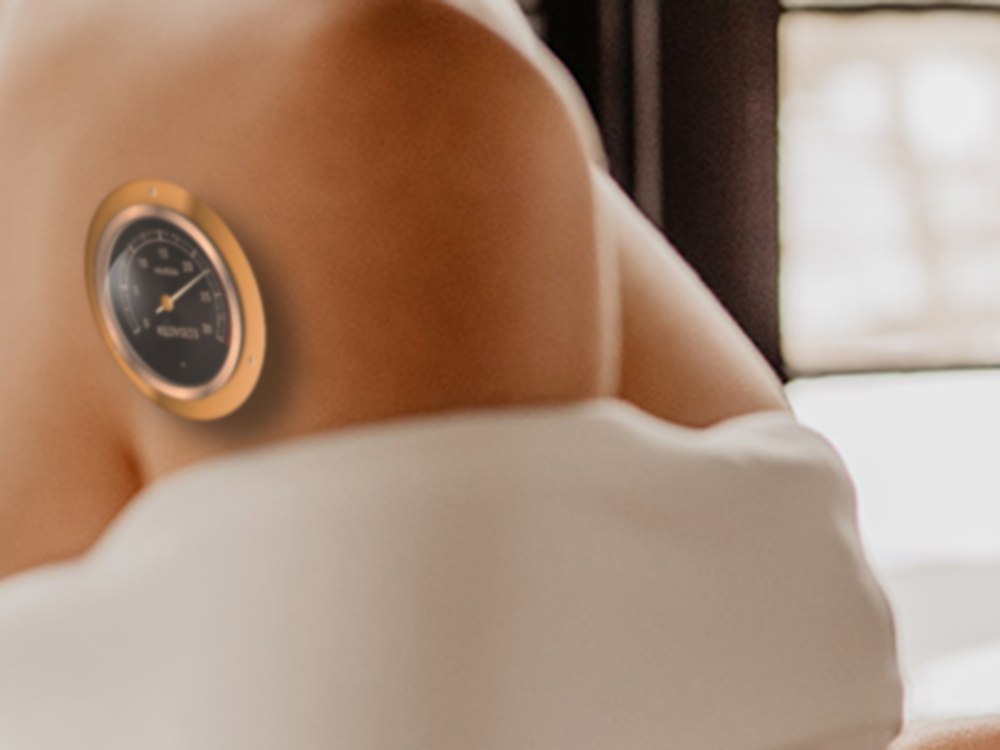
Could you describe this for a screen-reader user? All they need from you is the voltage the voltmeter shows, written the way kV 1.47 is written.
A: kV 22.5
